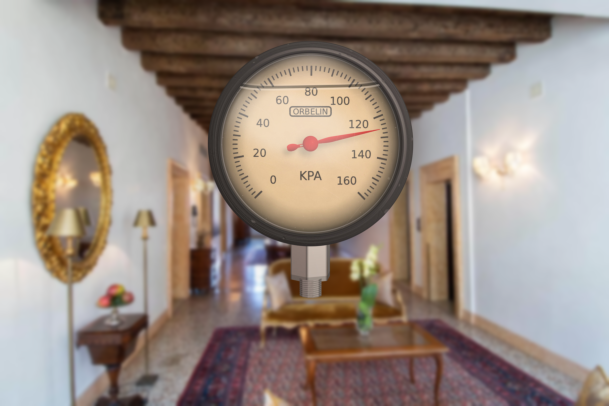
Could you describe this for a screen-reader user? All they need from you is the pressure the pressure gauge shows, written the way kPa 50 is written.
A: kPa 126
